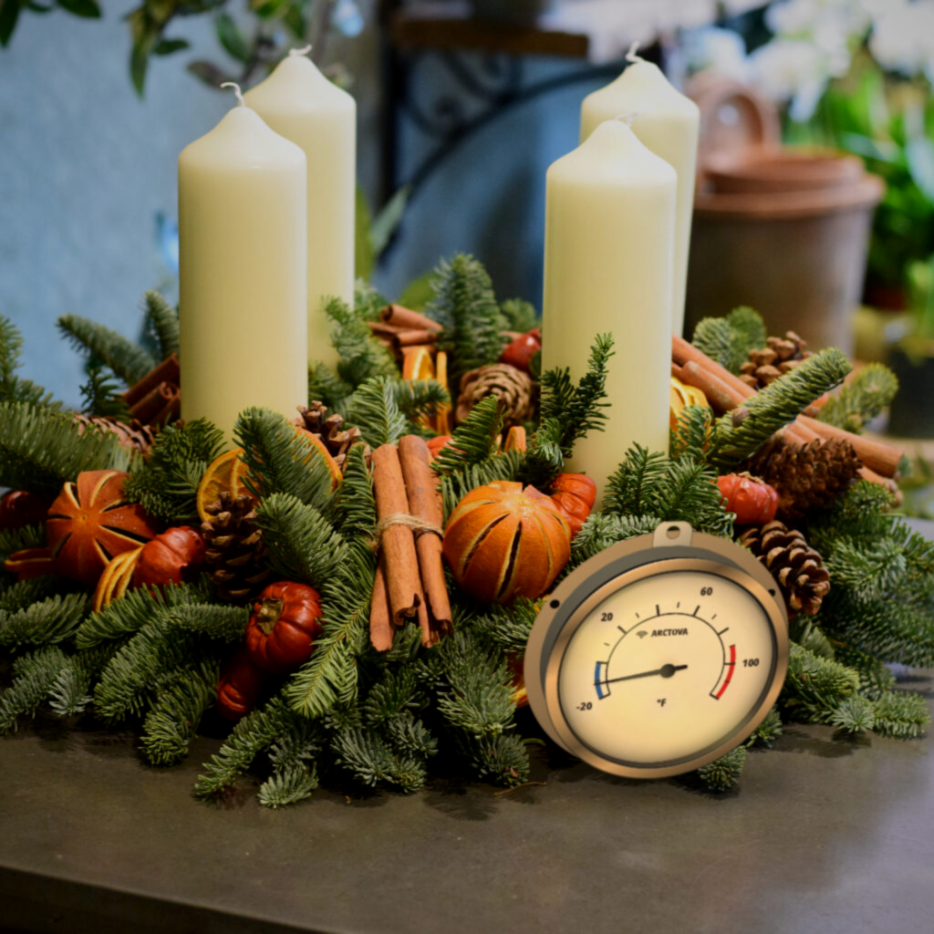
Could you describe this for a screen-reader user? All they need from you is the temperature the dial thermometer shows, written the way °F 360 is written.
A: °F -10
